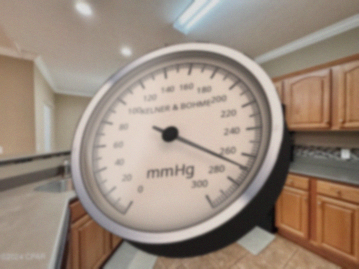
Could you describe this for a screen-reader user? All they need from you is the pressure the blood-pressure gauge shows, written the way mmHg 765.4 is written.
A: mmHg 270
